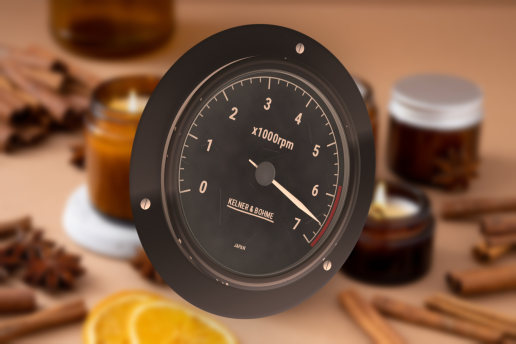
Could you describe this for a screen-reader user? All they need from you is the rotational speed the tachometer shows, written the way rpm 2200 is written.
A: rpm 6600
